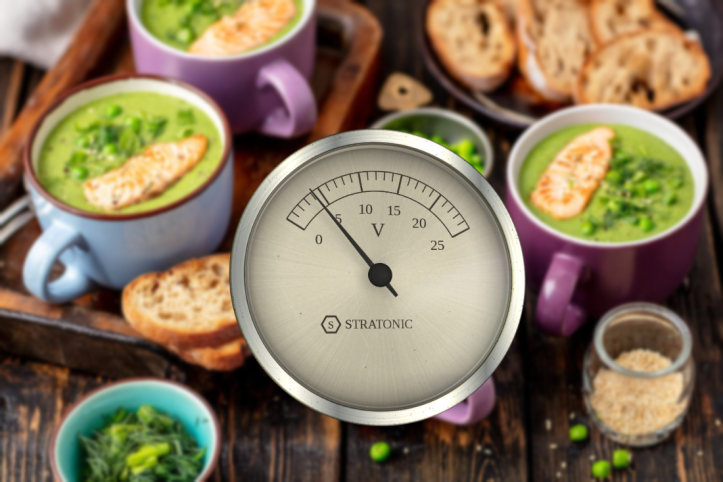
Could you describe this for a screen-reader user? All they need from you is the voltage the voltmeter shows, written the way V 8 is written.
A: V 4
